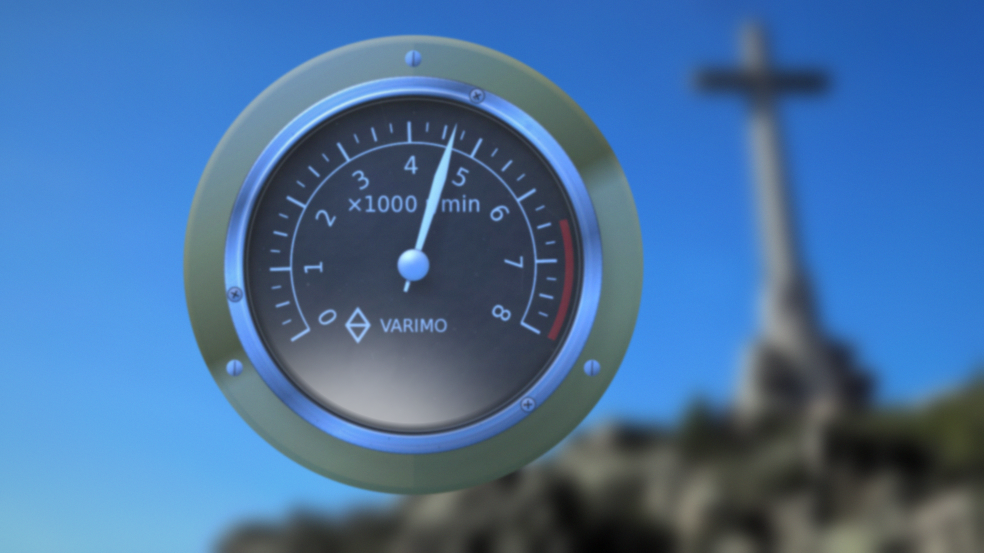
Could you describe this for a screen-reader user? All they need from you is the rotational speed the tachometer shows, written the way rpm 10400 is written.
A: rpm 4625
